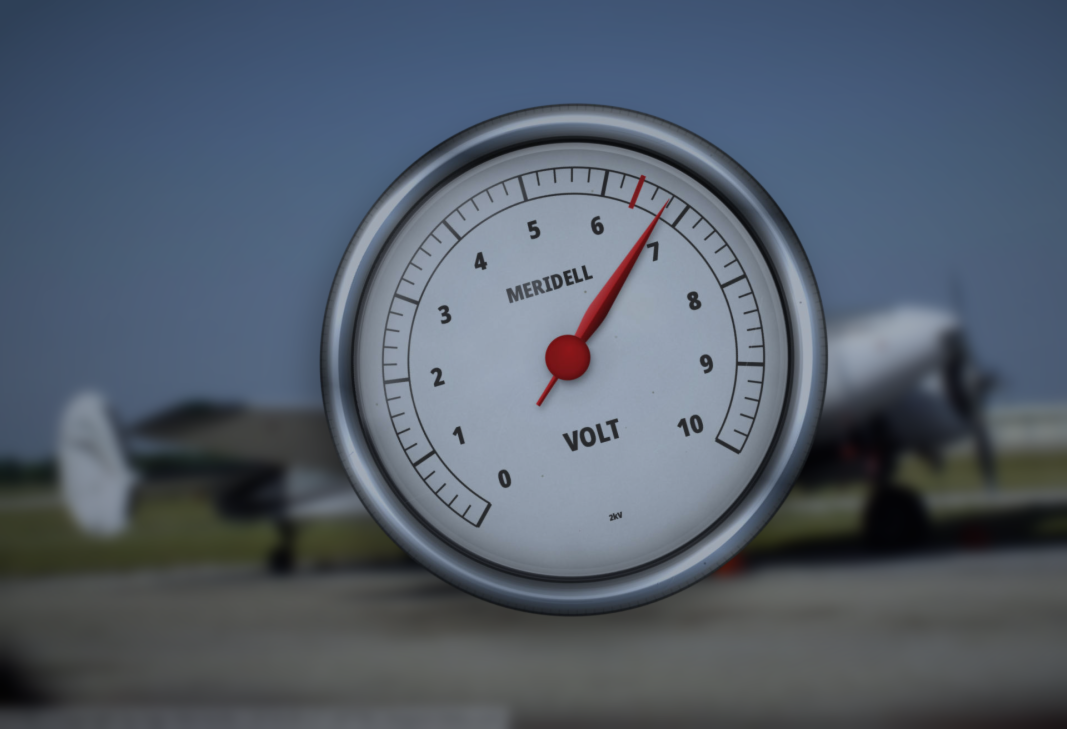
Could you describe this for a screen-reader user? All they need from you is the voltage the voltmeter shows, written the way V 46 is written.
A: V 6.8
